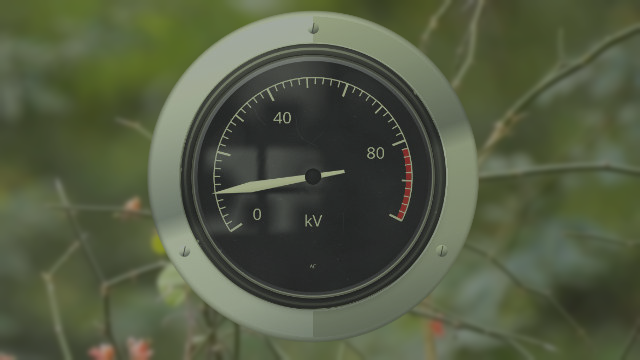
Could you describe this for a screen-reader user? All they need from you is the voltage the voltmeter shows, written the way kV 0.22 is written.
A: kV 10
